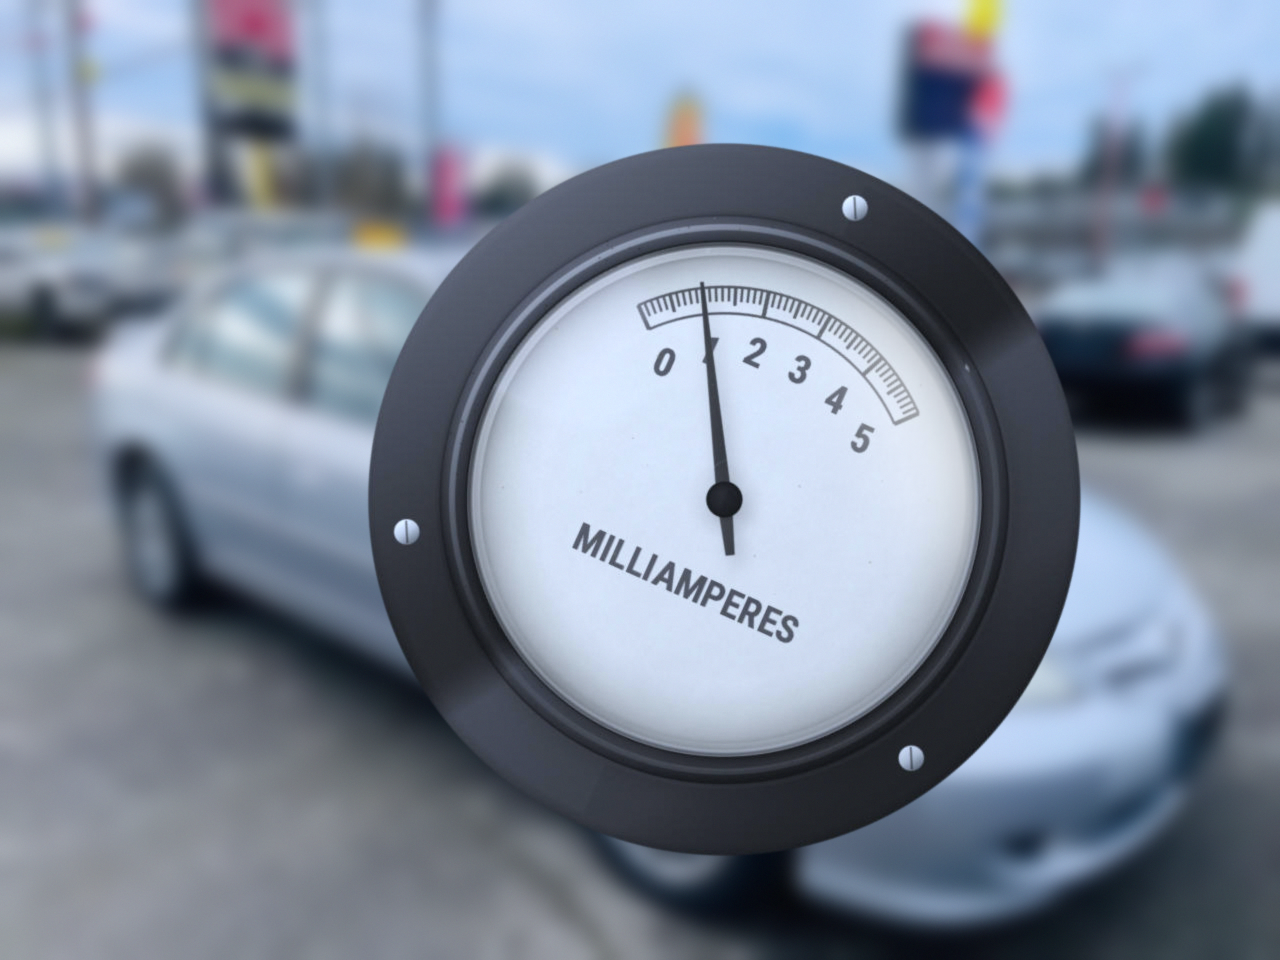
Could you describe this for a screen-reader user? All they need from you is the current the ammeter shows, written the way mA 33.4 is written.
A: mA 1
